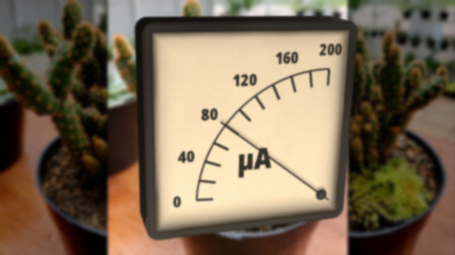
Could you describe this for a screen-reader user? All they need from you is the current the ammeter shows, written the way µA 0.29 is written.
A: µA 80
